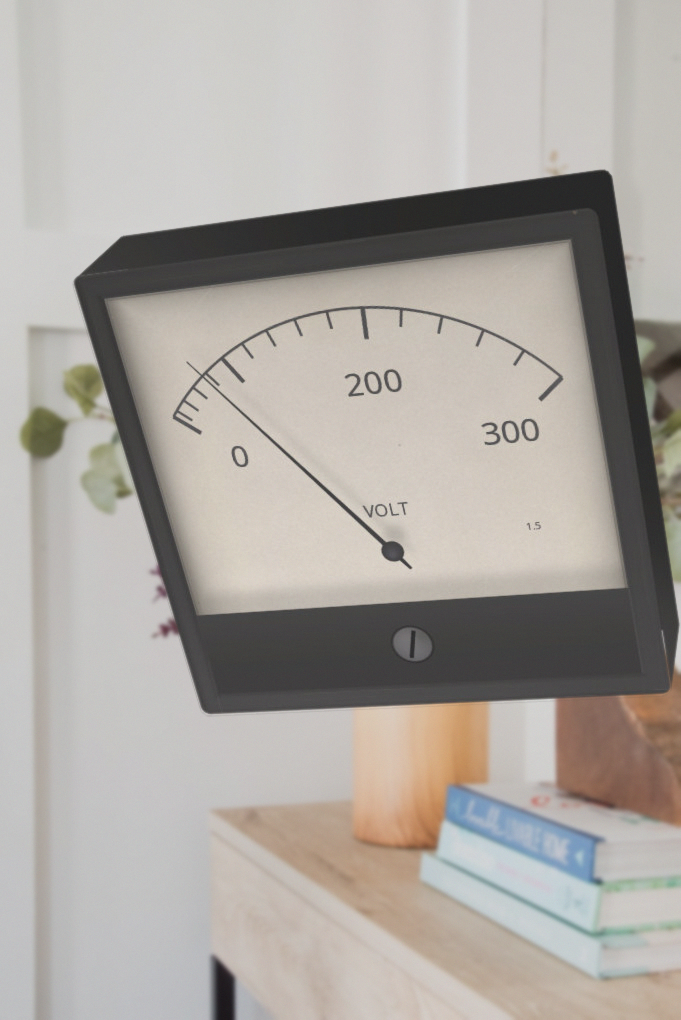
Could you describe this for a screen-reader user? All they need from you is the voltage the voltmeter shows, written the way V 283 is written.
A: V 80
